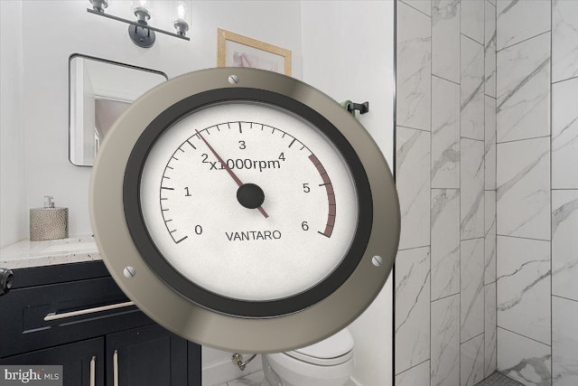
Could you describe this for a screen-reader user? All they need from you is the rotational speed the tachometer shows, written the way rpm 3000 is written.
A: rpm 2200
